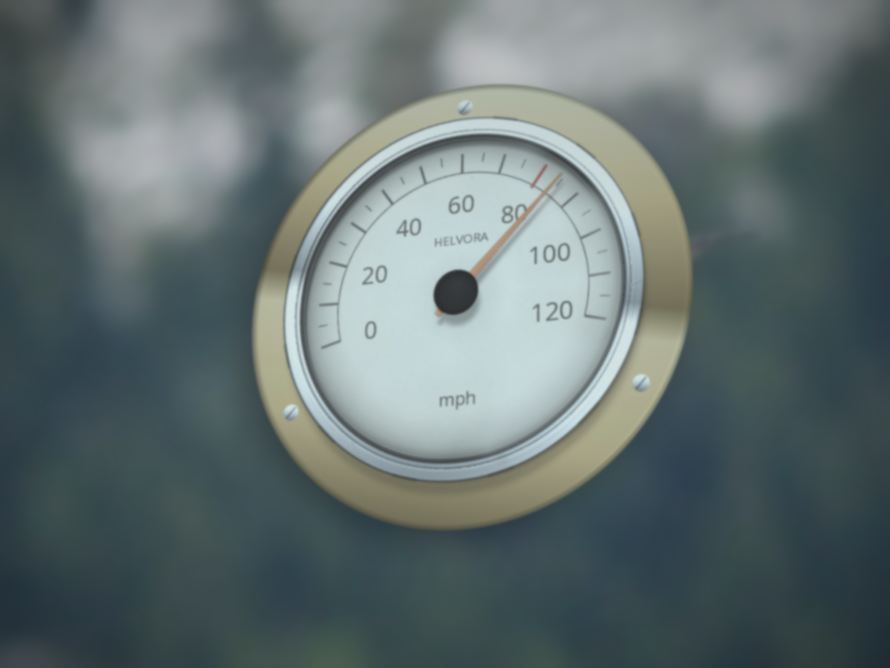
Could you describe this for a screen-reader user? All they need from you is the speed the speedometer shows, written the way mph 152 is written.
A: mph 85
